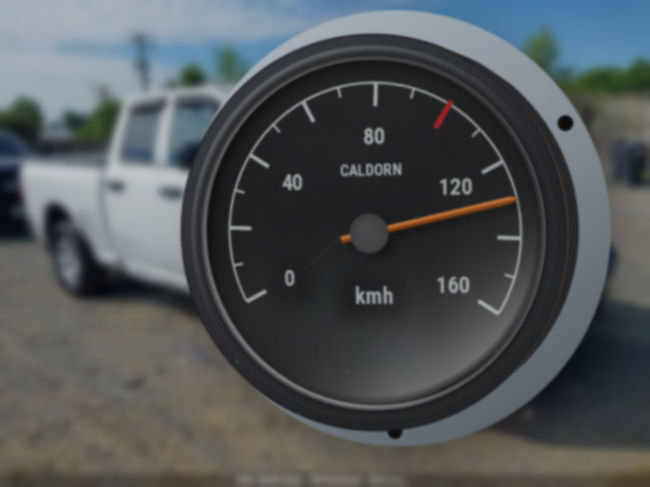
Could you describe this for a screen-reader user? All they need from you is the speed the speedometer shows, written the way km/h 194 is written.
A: km/h 130
